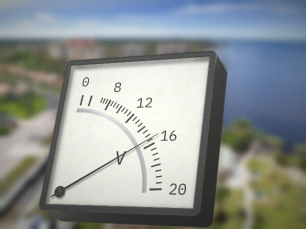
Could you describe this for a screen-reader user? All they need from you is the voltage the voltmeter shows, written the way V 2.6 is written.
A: V 15.5
